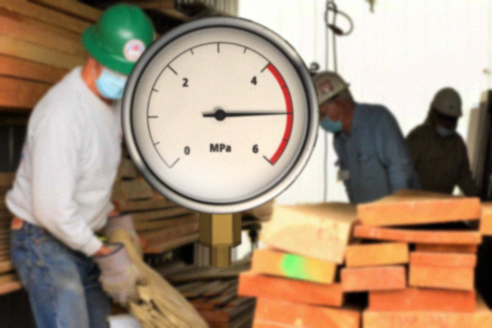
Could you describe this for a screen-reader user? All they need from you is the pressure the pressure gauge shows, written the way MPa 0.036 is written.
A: MPa 5
